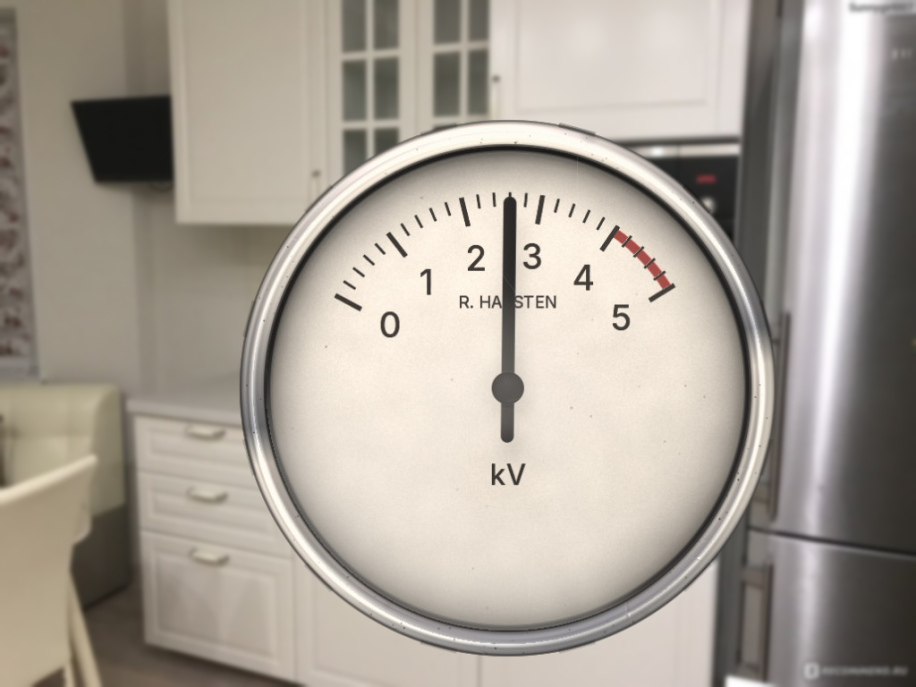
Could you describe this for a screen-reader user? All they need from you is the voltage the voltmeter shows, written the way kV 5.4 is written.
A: kV 2.6
